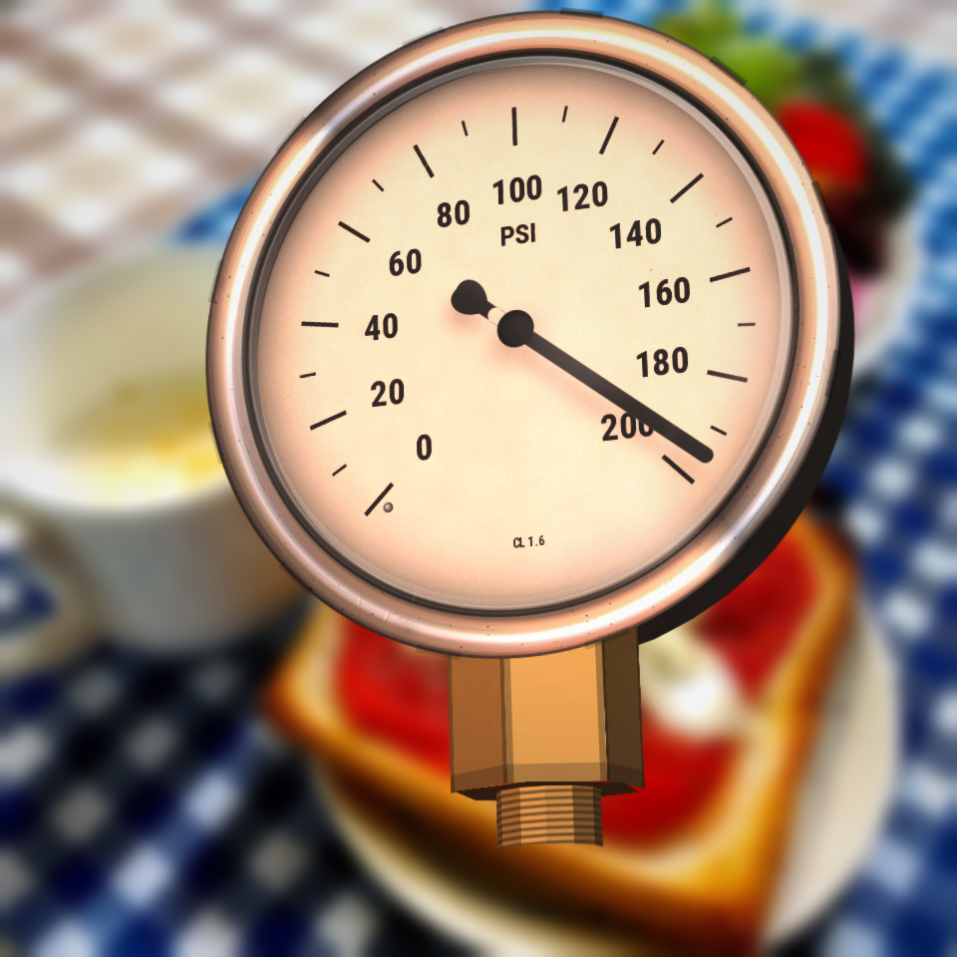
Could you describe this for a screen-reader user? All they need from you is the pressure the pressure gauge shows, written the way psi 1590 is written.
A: psi 195
